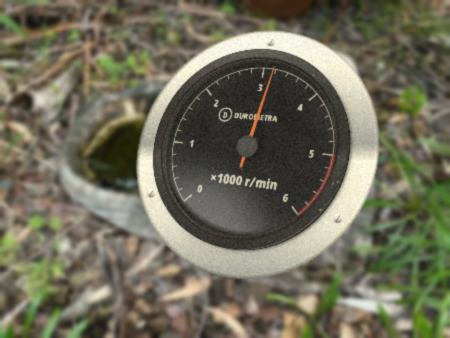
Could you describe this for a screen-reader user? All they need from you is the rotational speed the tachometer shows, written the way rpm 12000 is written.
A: rpm 3200
